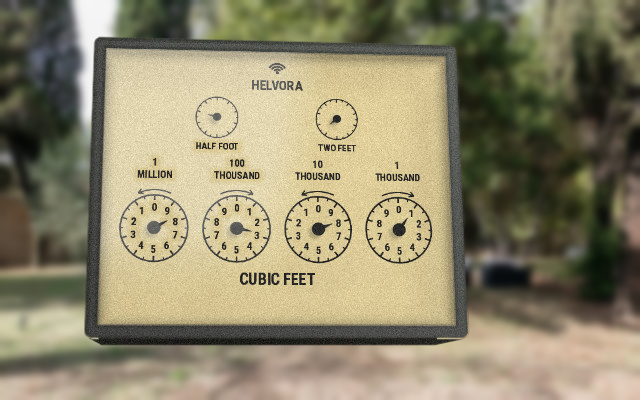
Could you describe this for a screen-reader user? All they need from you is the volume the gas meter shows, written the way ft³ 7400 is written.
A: ft³ 828100
